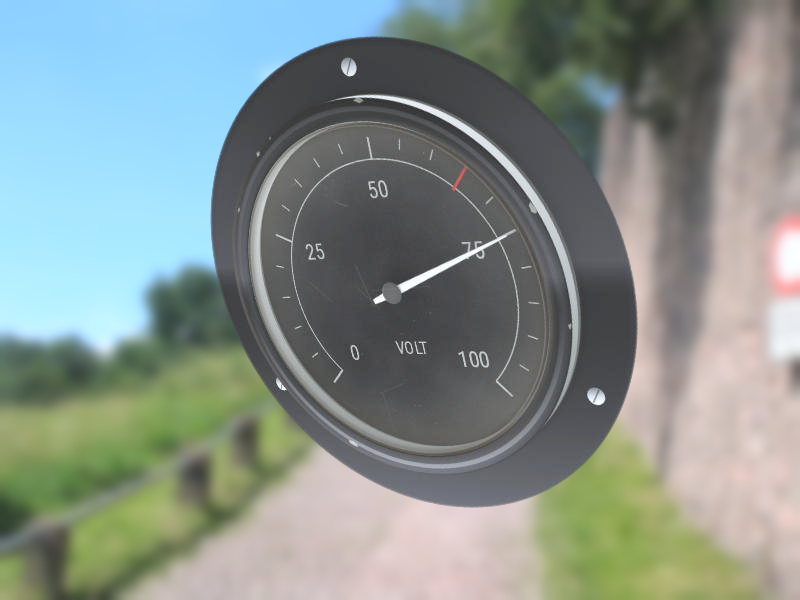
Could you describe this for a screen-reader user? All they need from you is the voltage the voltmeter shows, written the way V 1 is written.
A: V 75
